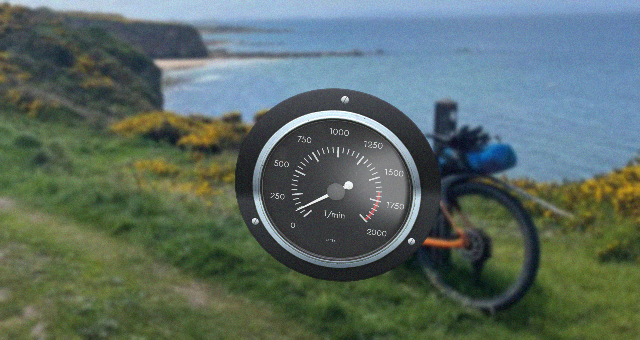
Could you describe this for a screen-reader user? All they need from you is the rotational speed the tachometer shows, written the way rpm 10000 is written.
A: rpm 100
